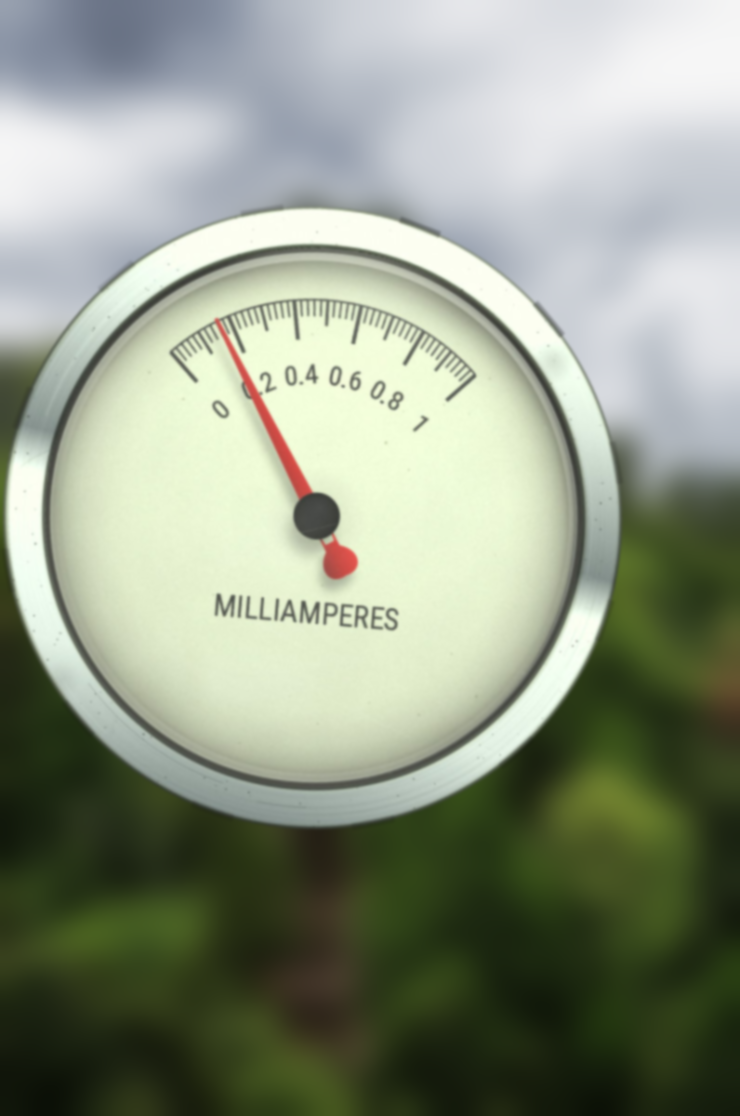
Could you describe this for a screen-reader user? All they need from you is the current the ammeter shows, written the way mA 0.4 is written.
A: mA 0.16
